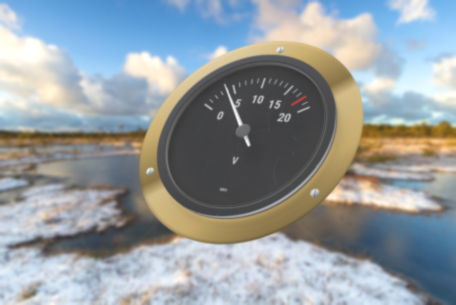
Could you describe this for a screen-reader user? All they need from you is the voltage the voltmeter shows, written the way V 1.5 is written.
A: V 4
